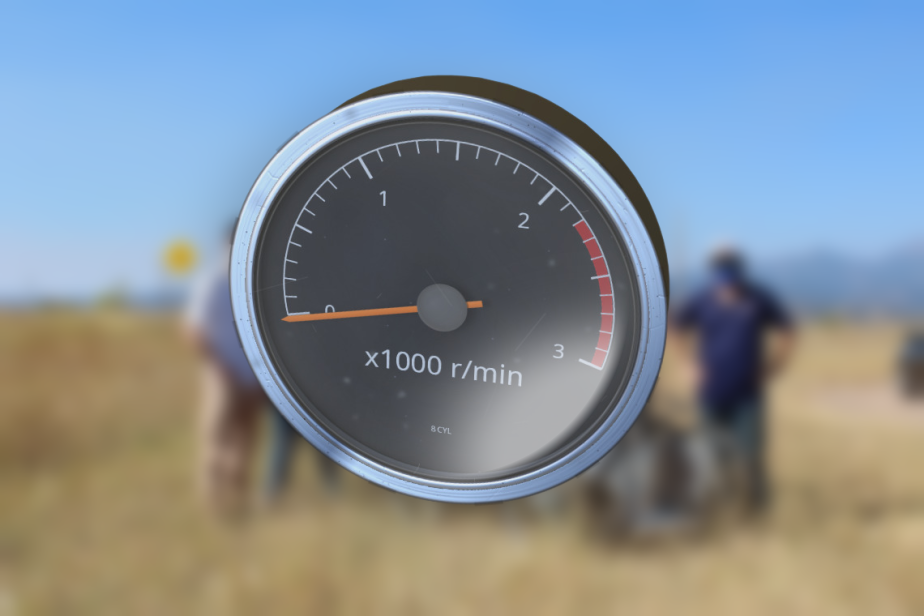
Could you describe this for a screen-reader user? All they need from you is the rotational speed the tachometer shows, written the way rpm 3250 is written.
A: rpm 0
